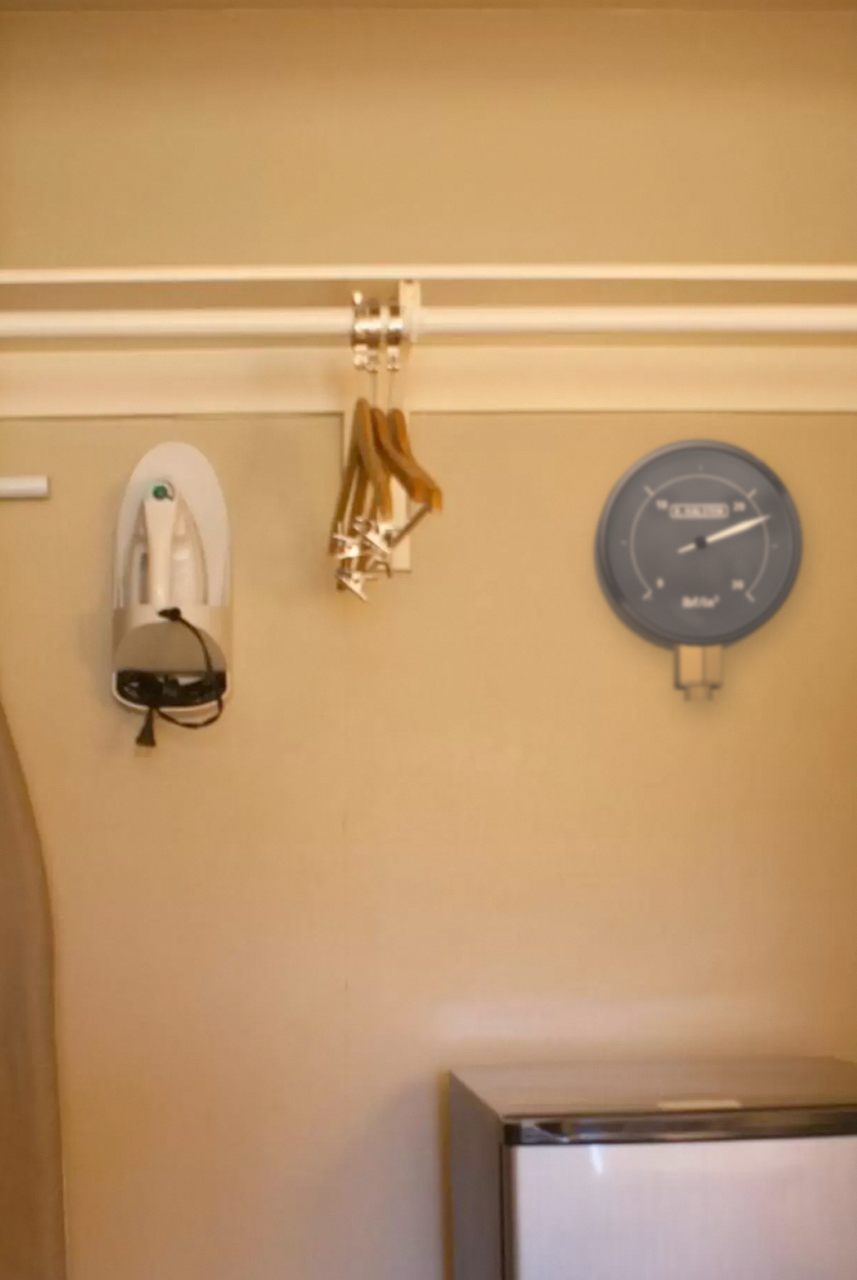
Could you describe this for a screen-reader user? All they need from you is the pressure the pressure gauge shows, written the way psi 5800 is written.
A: psi 22.5
